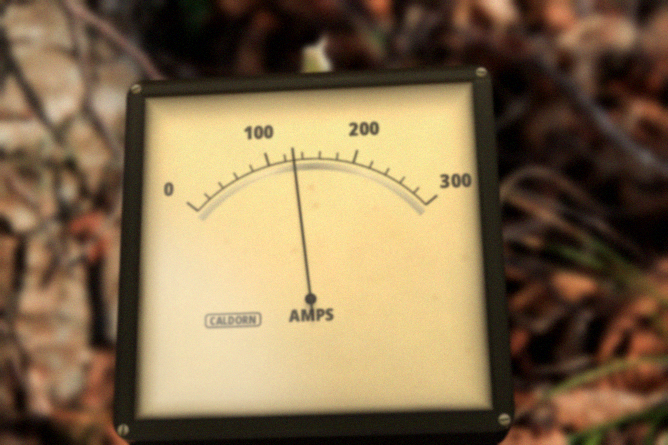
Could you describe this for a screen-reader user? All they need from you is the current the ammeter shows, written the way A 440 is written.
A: A 130
